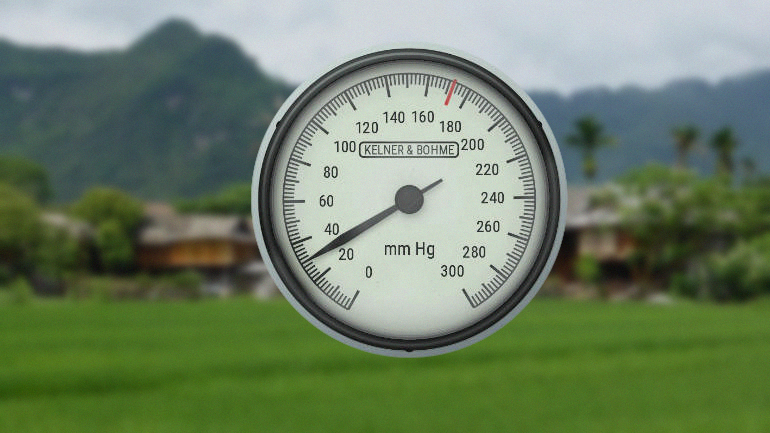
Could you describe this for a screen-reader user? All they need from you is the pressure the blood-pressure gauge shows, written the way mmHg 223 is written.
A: mmHg 30
